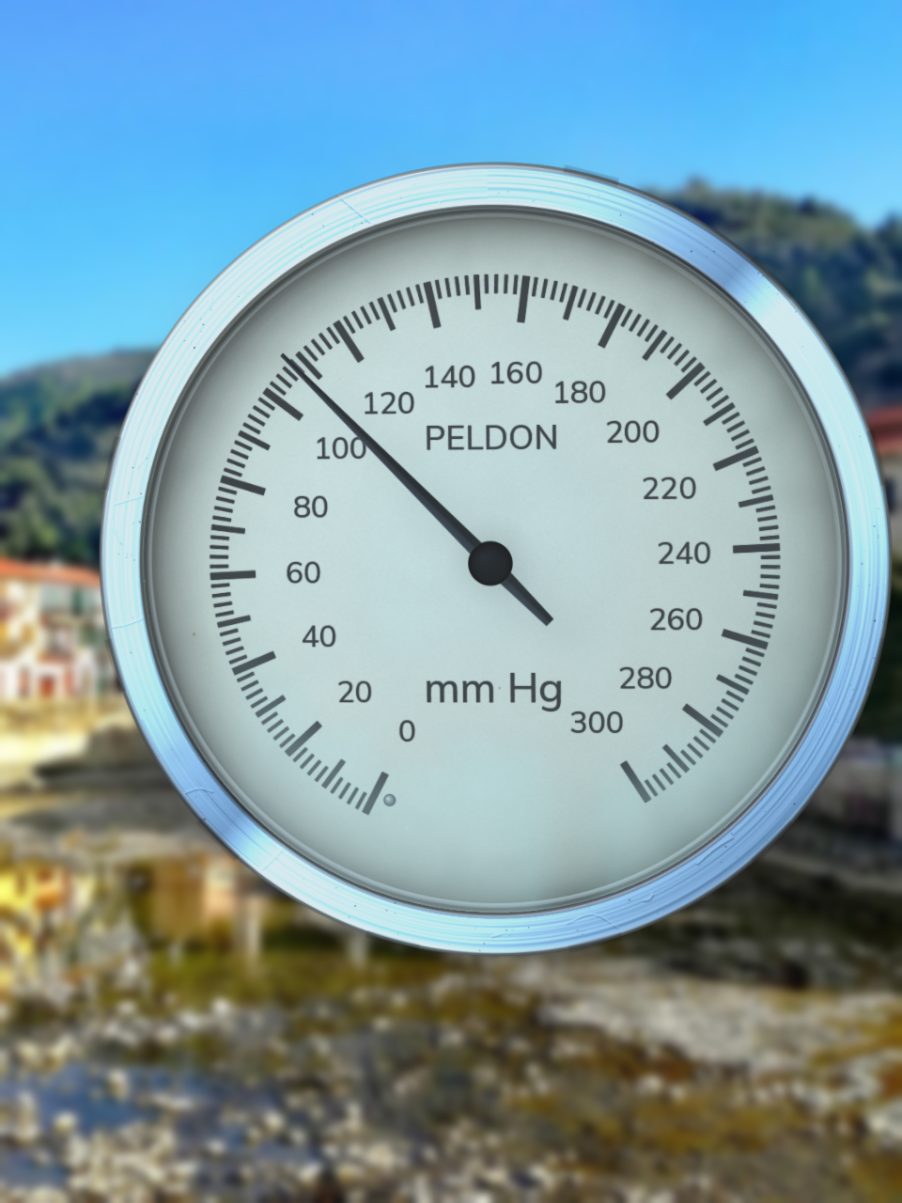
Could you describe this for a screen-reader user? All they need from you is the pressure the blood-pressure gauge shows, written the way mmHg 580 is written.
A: mmHg 108
